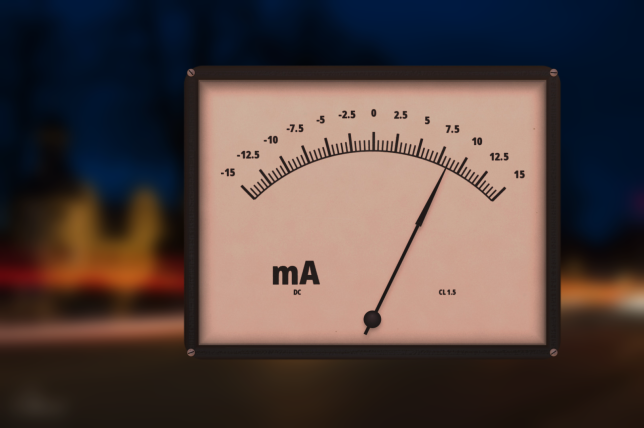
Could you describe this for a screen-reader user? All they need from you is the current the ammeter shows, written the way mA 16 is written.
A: mA 8.5
